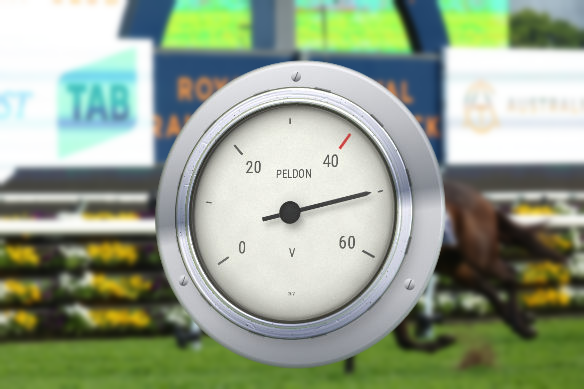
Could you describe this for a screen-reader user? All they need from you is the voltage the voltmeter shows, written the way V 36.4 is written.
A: V 50
